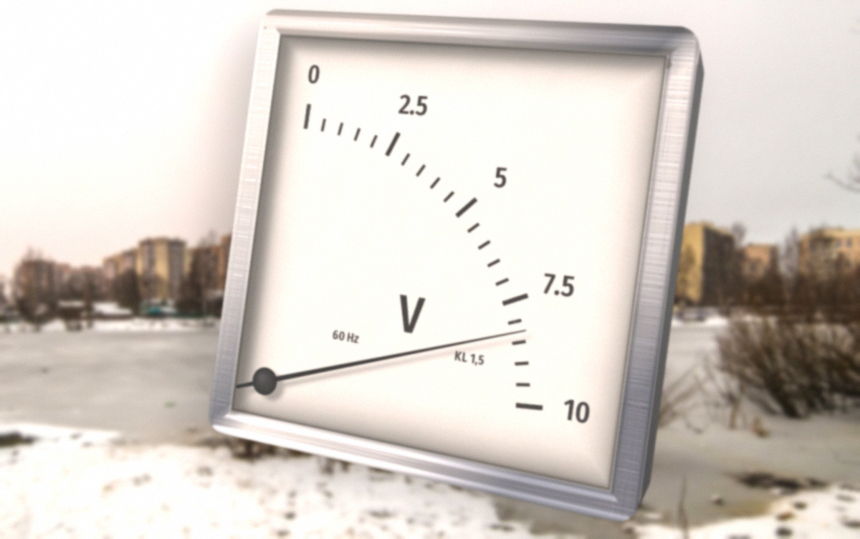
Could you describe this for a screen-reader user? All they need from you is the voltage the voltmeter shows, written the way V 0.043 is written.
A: V 8.25
